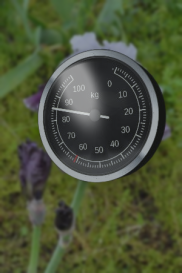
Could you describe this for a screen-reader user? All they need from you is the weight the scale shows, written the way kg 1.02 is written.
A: kg 85
